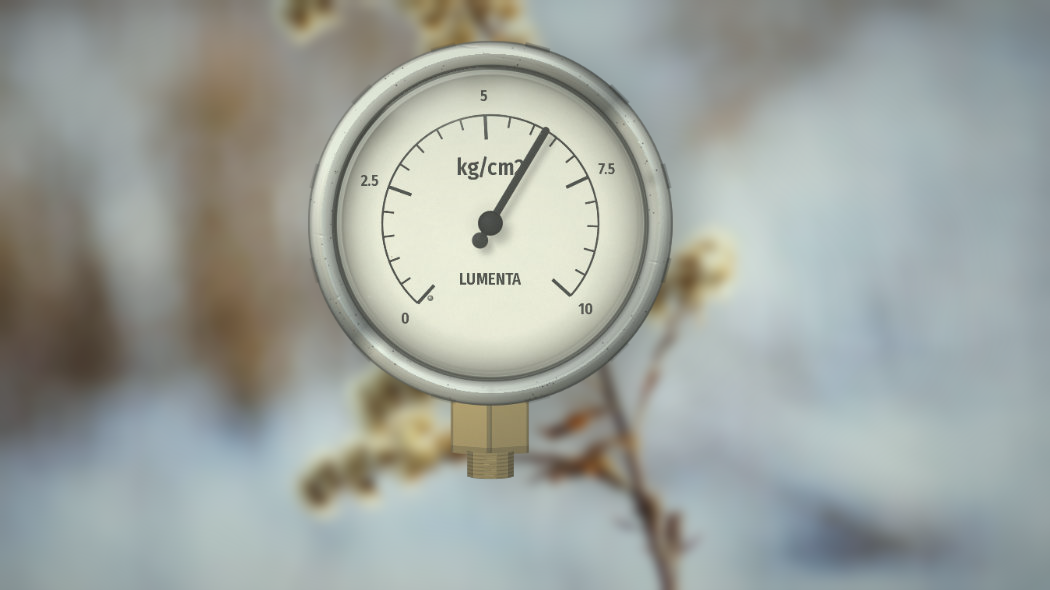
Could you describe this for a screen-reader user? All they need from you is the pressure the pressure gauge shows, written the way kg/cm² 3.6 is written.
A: kg/cm² 6.25
